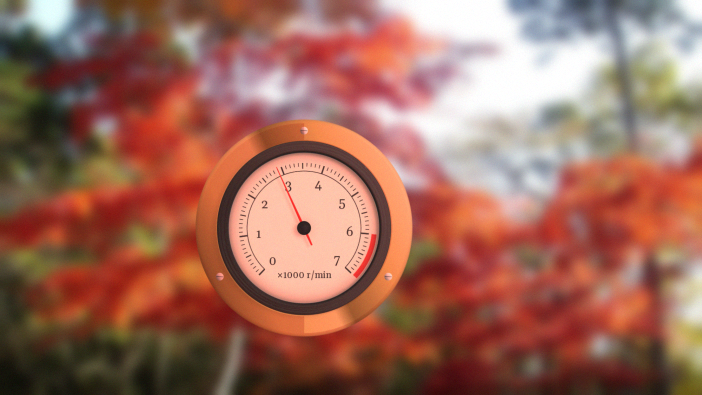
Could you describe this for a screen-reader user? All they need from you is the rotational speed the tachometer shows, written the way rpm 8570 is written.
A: rpm 2900
